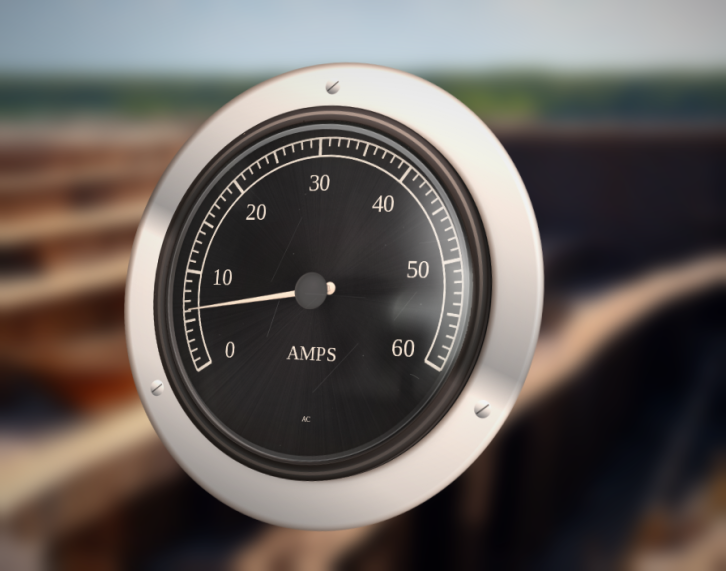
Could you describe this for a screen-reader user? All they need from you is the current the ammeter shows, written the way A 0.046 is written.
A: A 6
